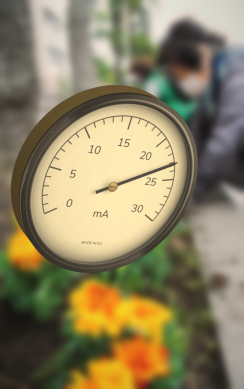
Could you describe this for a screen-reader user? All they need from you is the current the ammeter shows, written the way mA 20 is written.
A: mA 23
